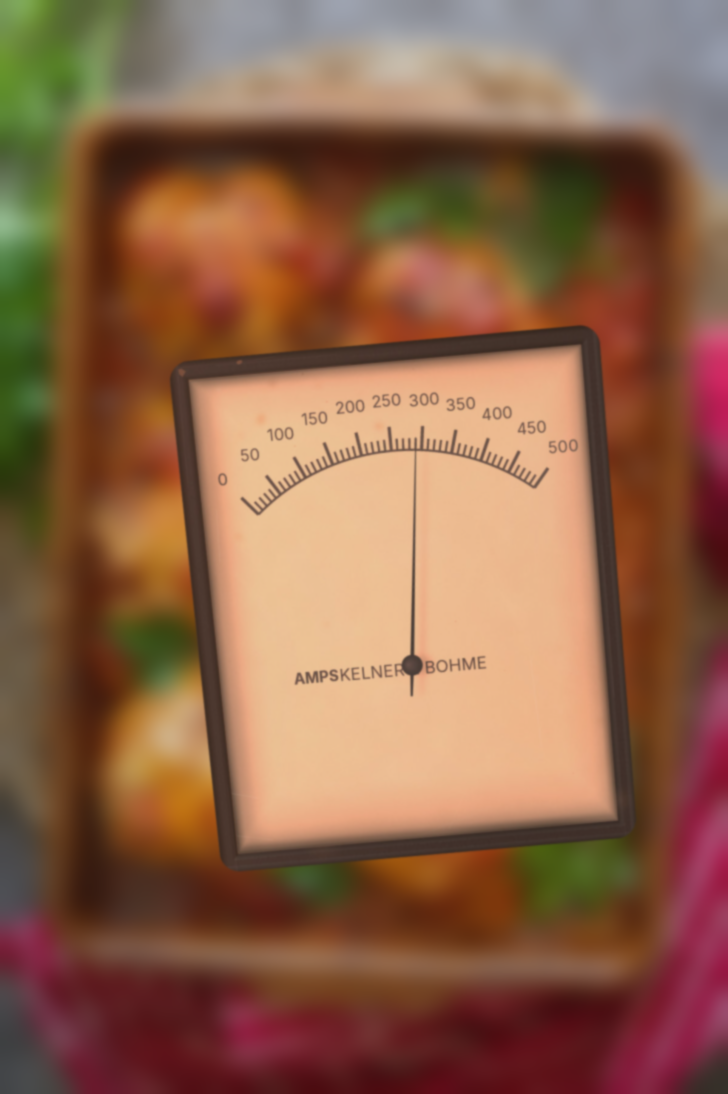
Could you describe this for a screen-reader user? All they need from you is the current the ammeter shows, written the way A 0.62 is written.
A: A 290
